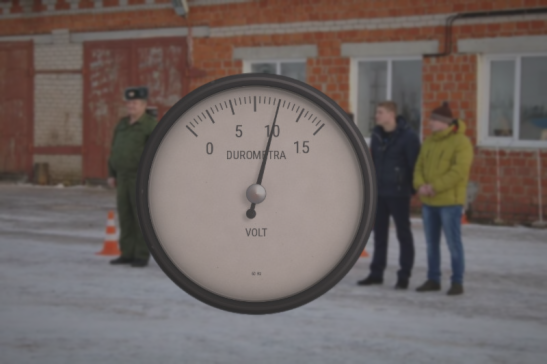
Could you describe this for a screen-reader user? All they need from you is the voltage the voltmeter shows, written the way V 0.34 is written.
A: V 10
